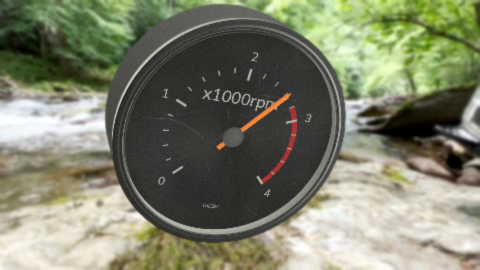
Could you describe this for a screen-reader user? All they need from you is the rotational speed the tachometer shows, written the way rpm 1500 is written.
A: rpm 2600
